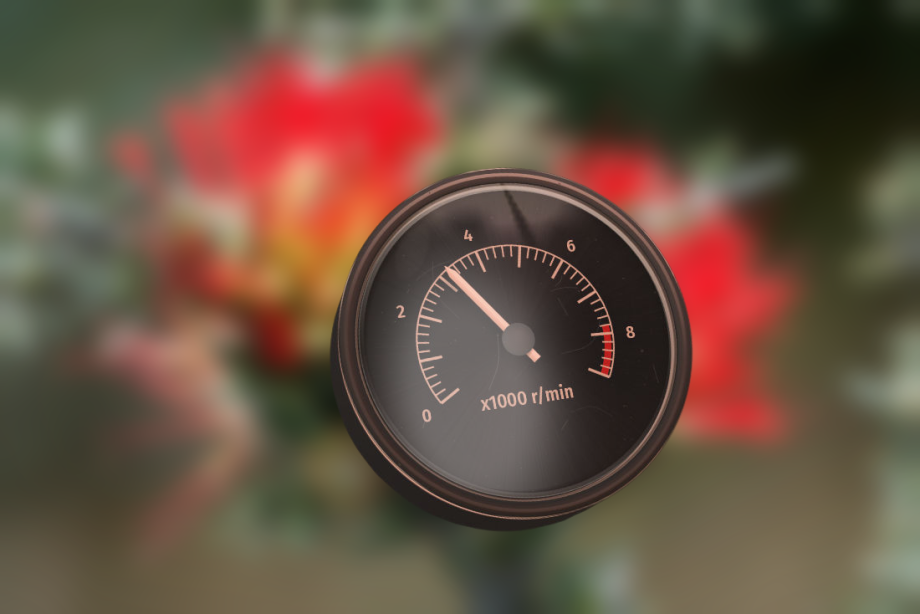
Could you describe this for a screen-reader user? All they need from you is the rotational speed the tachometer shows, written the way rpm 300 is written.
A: rpm 3200
